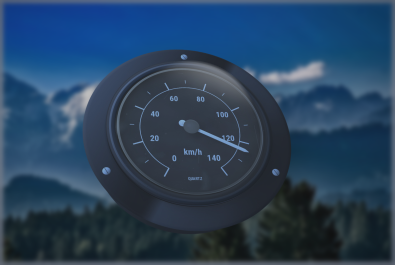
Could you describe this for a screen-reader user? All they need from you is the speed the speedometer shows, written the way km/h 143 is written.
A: km/h 125
